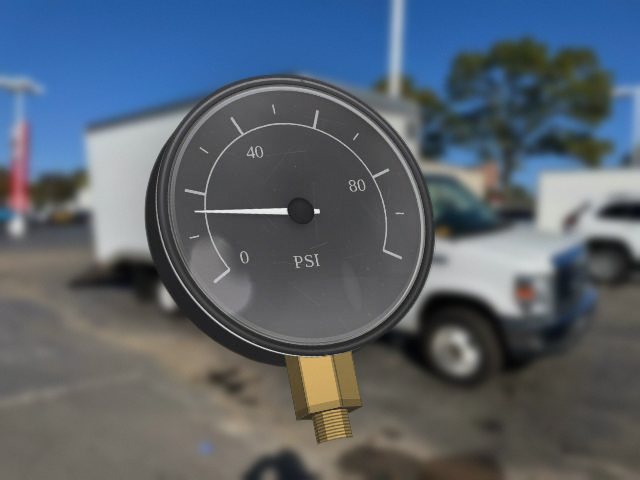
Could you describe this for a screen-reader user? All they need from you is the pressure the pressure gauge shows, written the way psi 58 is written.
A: psi 15
